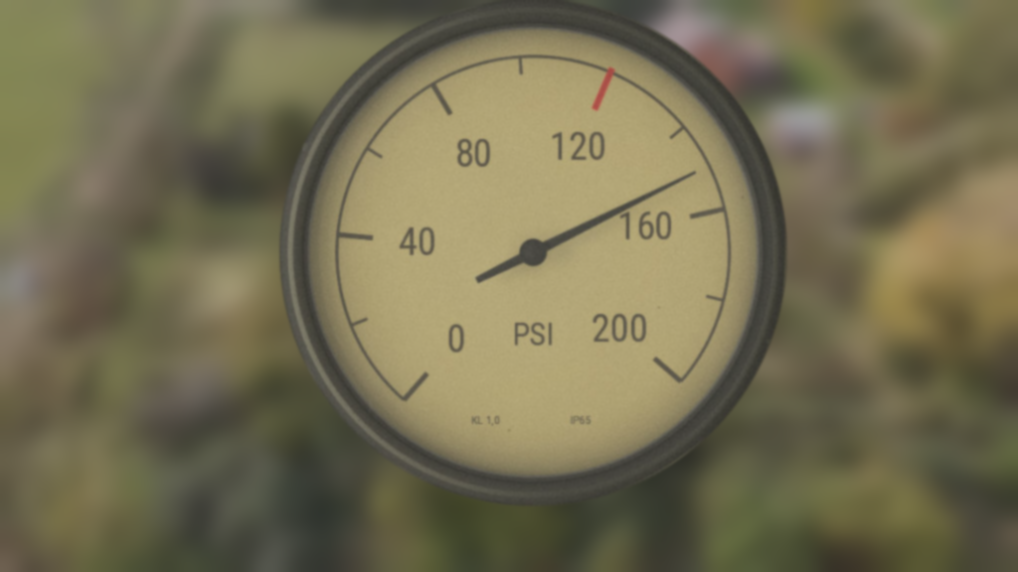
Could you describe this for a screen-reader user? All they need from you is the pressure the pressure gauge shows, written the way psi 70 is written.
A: psi 150
